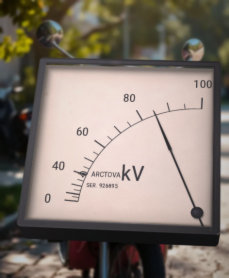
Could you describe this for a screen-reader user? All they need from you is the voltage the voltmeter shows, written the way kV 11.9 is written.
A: kV 85
